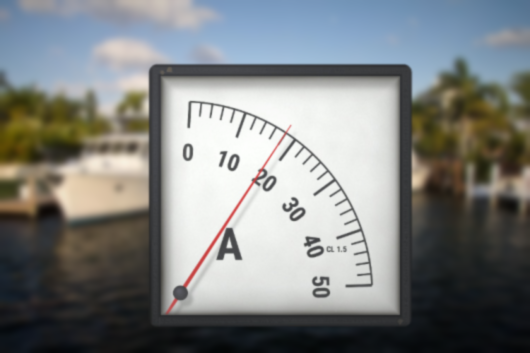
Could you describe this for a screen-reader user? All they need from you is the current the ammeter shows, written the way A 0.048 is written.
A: A 18
